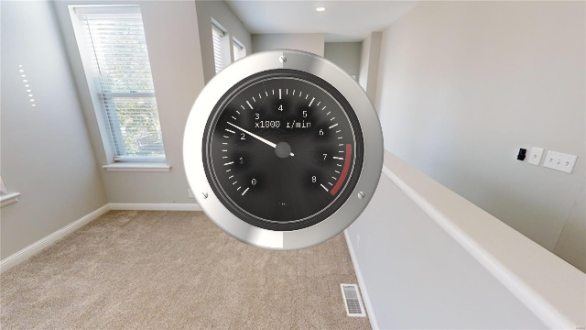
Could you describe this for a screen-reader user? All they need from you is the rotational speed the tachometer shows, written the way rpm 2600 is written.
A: rpm 2200
